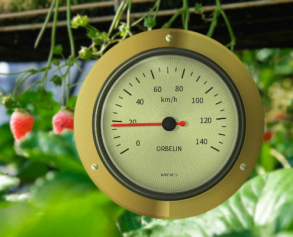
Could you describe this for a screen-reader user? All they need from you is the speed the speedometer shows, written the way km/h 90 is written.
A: km/h 17.5
